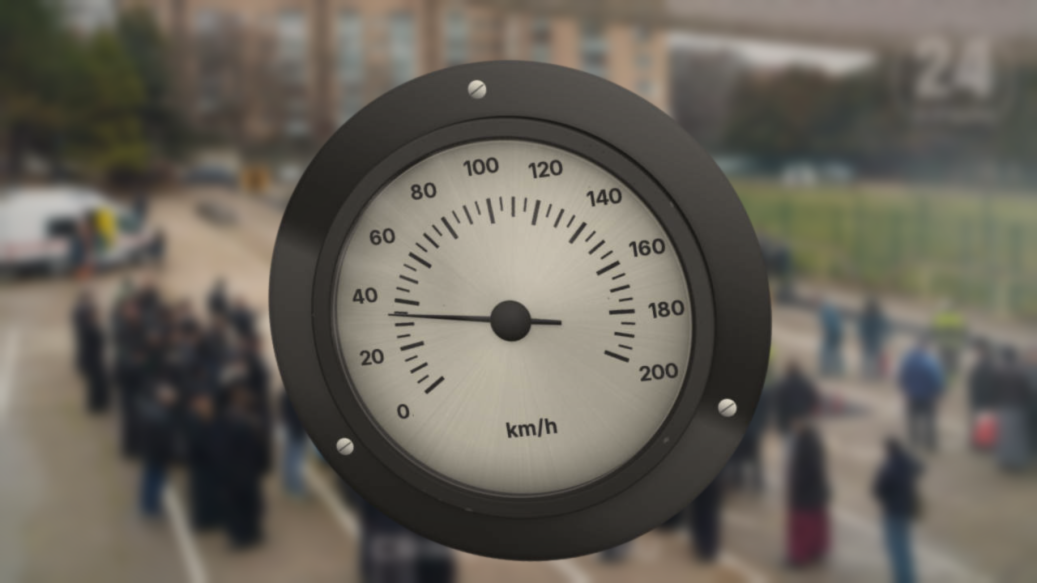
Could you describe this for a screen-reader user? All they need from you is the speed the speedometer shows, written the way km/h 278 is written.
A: km/h 35
